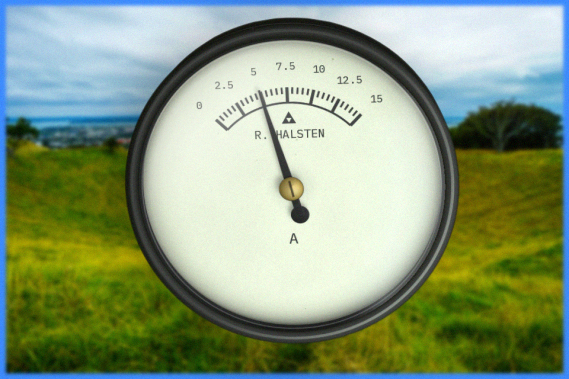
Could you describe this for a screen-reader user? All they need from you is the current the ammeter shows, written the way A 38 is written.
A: A 5
